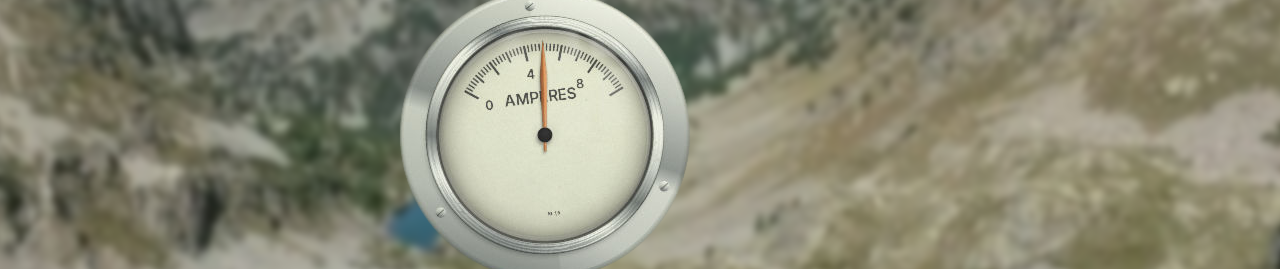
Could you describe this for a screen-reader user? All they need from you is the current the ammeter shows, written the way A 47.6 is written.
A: A 5
